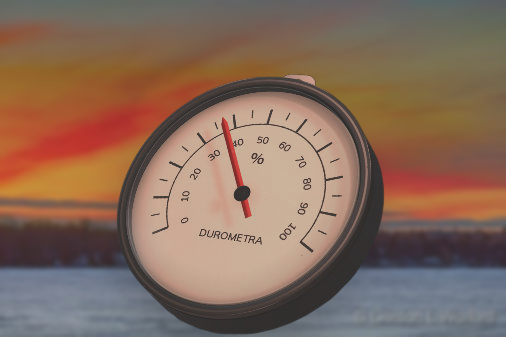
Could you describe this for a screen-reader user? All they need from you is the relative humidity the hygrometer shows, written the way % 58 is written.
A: % 37.5
